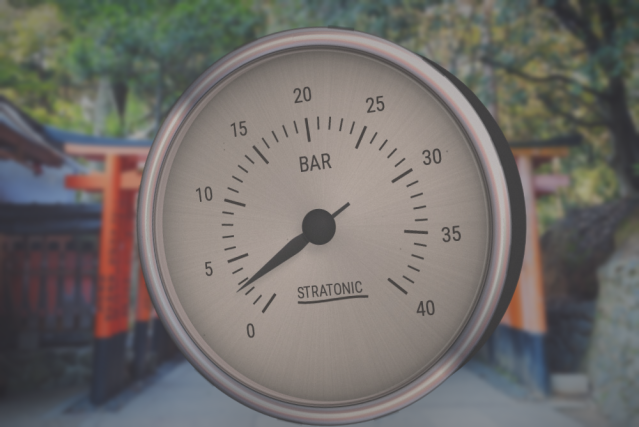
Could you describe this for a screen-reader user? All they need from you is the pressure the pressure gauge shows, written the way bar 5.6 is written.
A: bar 2.5
